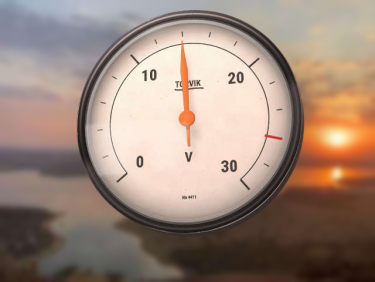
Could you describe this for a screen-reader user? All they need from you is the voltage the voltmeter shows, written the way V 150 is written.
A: V 14
